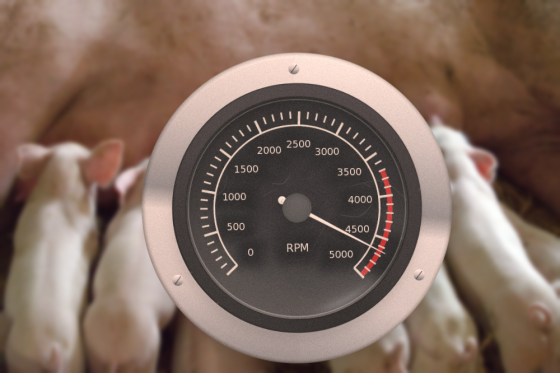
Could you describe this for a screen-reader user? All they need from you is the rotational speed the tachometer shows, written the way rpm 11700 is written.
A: rpm 4650
